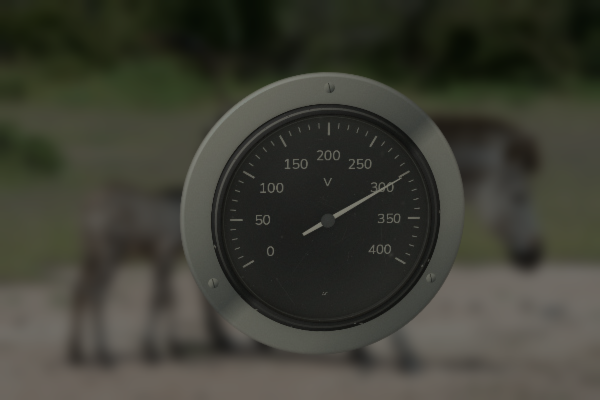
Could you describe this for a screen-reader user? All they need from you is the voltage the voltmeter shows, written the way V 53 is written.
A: V 300
